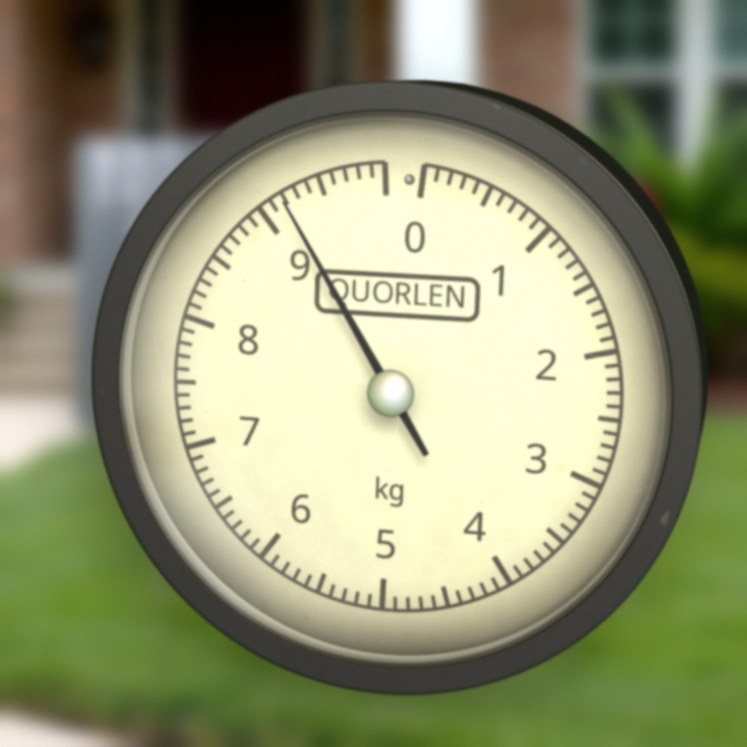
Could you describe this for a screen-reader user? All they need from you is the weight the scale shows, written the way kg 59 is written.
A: kg 9.2
